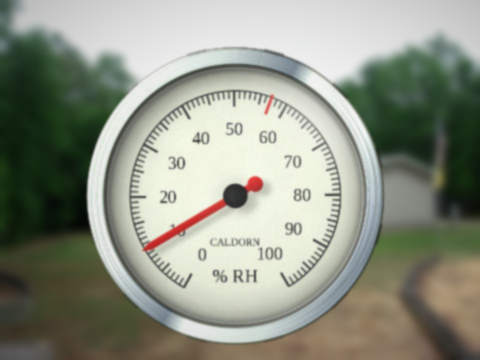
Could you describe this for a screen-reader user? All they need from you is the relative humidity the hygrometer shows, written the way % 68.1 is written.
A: % 10
